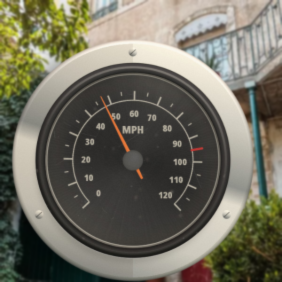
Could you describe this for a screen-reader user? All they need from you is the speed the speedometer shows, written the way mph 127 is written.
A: mph 47.5
